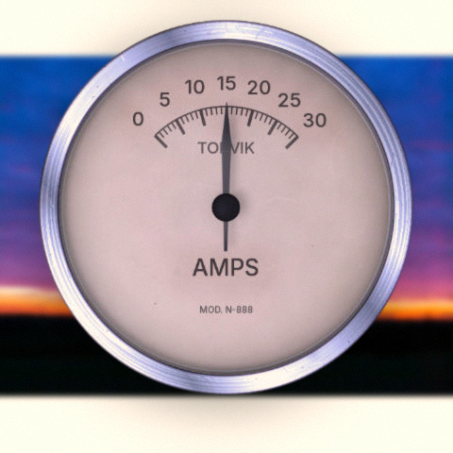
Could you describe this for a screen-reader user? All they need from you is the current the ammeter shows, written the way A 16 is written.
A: A 15
